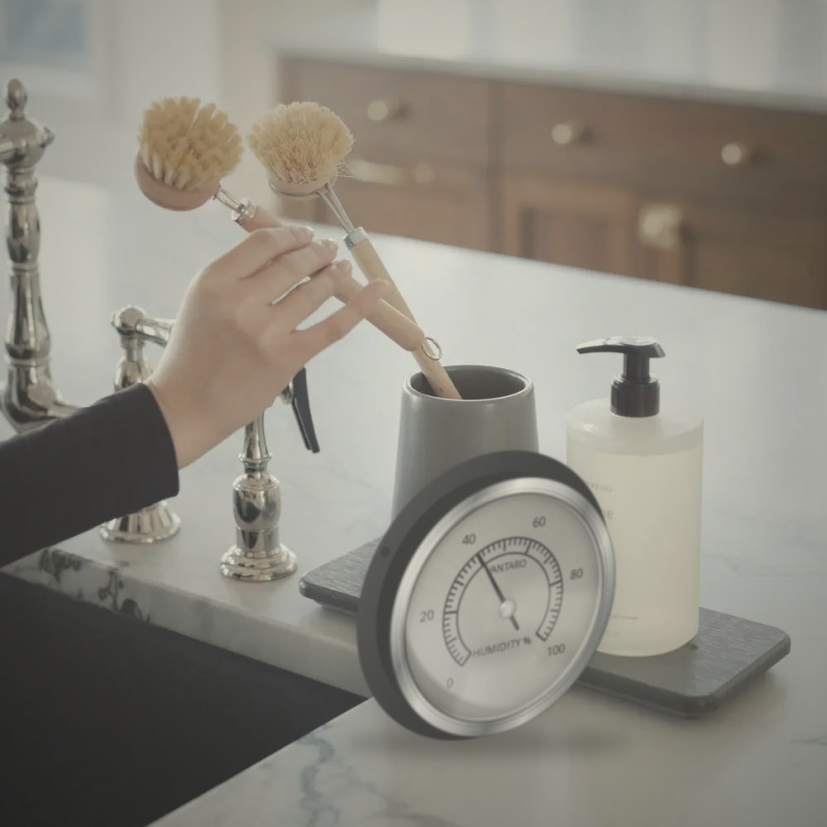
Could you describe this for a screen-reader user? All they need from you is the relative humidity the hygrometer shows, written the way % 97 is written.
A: % 40
